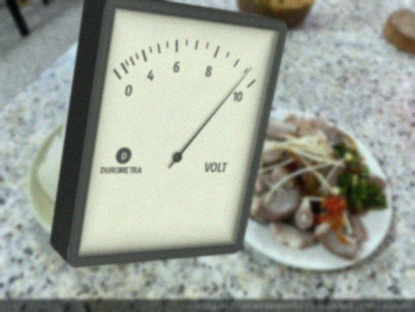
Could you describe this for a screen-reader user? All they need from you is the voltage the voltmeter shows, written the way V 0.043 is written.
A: V 9.5
